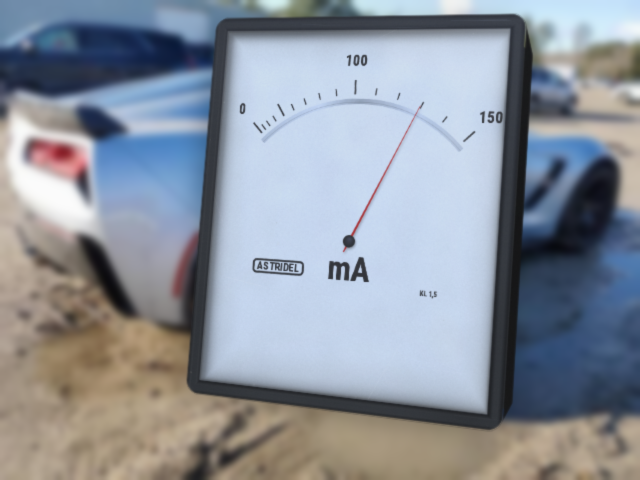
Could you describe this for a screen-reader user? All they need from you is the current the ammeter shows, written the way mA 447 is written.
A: mA 130
